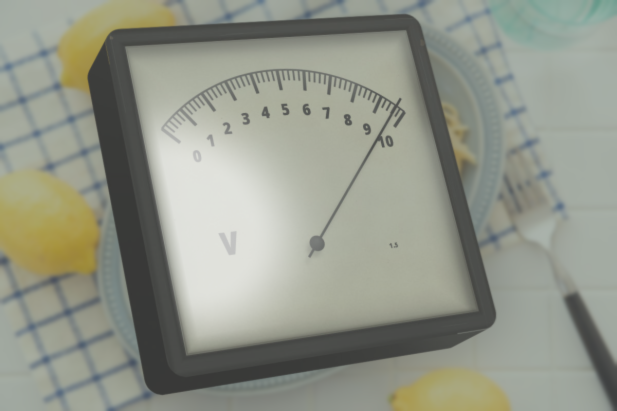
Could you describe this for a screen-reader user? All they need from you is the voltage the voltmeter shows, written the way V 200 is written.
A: V 9.6
